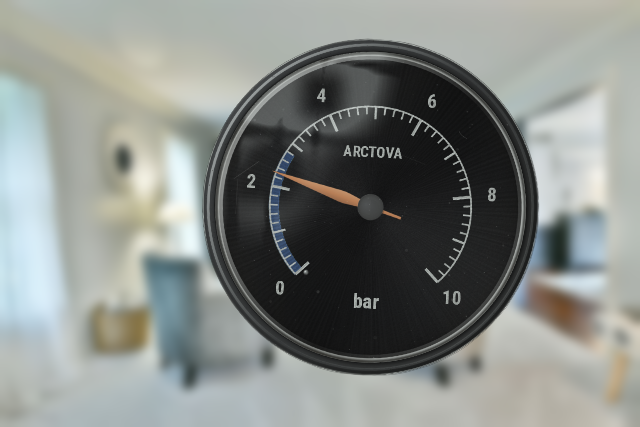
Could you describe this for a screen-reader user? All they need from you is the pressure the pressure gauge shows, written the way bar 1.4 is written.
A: bar 2.3
